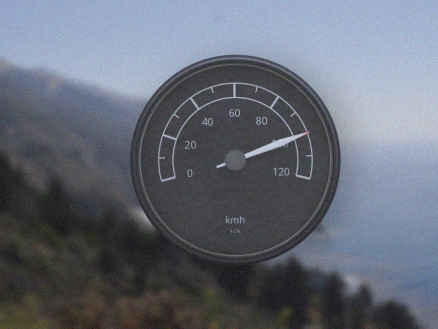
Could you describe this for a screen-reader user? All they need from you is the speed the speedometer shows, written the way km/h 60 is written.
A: km/h 100
